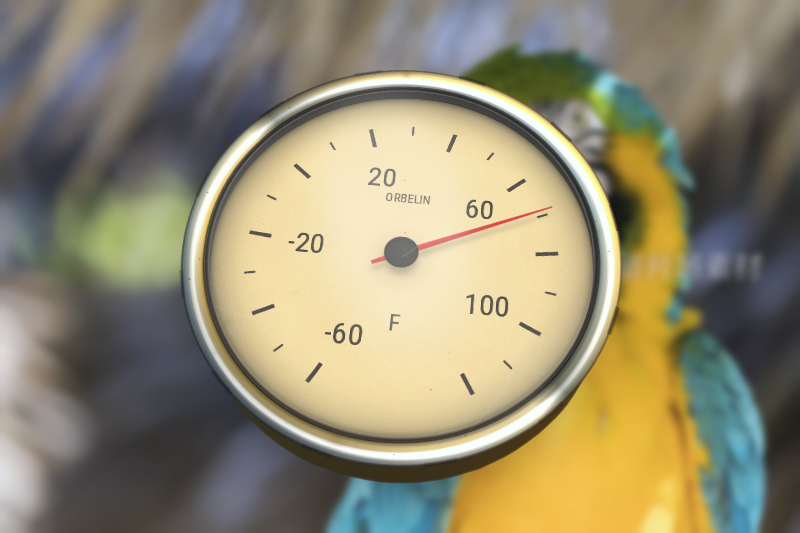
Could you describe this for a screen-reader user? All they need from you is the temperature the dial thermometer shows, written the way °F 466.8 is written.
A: °F 70
